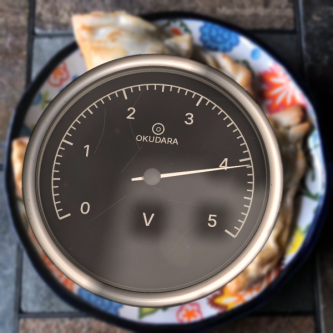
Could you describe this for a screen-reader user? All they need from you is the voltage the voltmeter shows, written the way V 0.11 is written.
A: V 4.1
